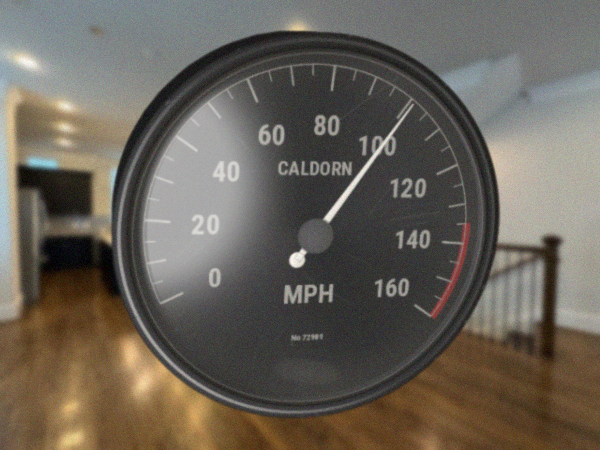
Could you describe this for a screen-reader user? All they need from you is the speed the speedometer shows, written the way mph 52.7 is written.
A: mph 100
